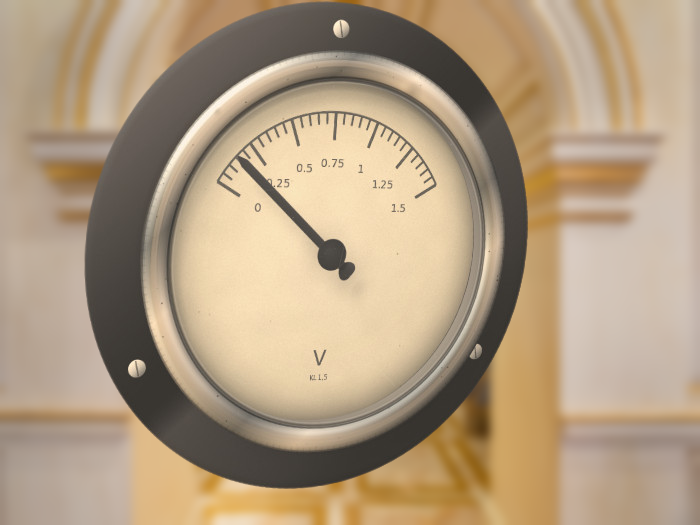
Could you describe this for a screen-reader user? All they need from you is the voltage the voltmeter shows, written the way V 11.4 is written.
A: V 0.15
